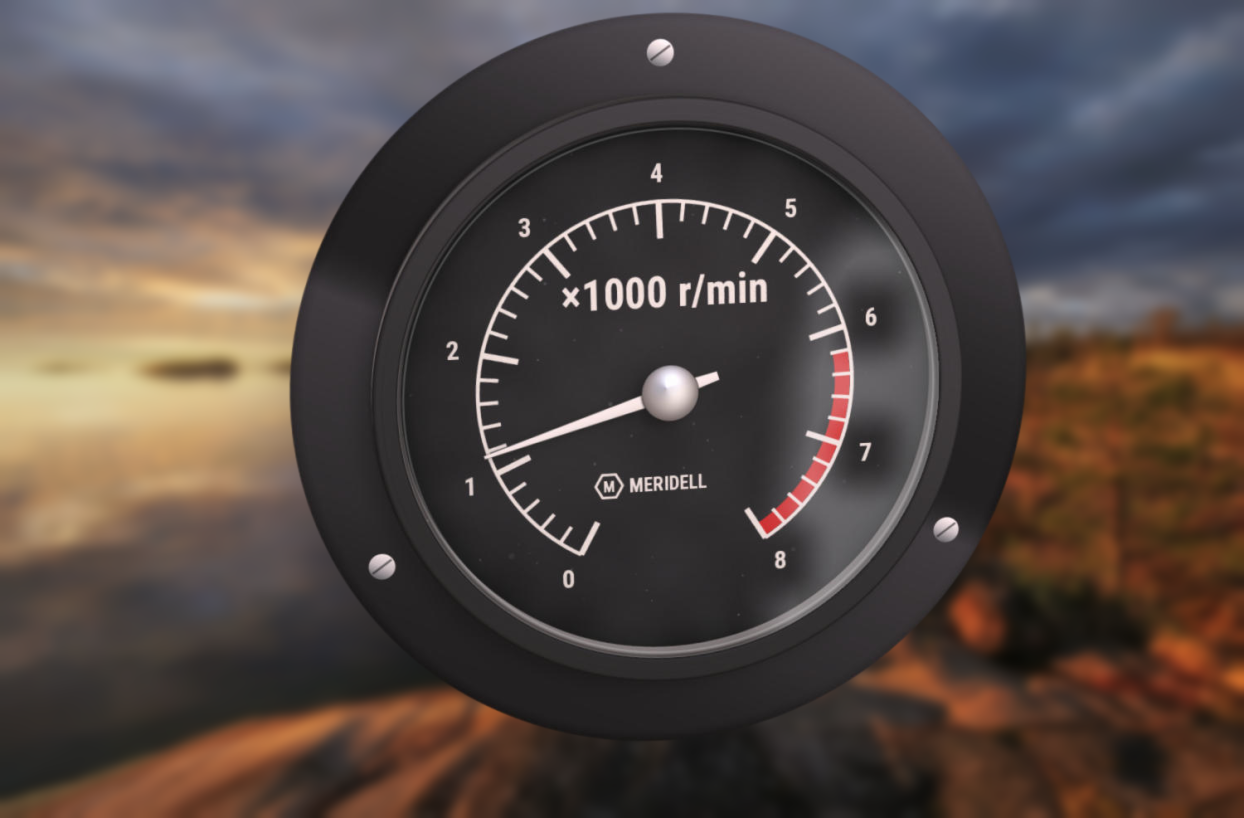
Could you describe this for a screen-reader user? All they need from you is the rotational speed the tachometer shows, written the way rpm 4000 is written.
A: rpm 1200
